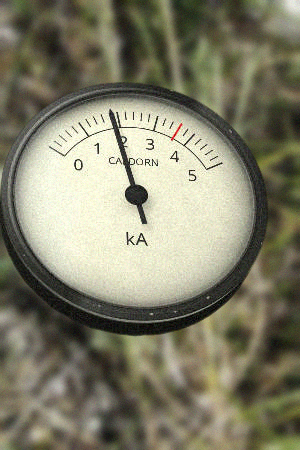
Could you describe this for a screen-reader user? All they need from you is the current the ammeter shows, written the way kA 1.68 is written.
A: kA 1.8
